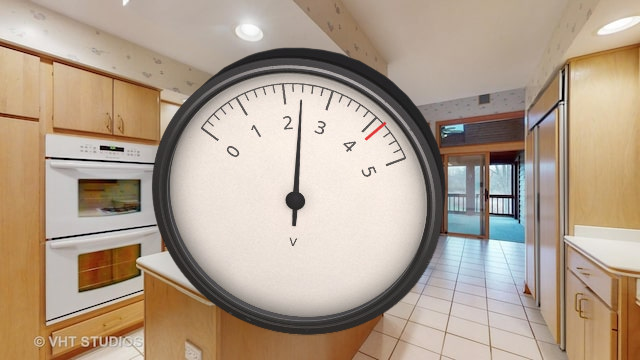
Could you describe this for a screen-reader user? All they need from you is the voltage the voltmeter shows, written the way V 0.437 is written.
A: V 2.4
